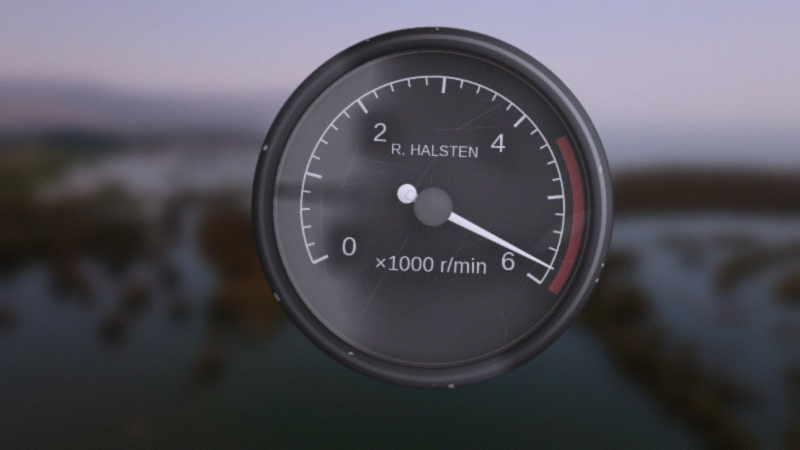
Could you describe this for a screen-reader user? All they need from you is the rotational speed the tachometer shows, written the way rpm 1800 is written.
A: rpm 5800
